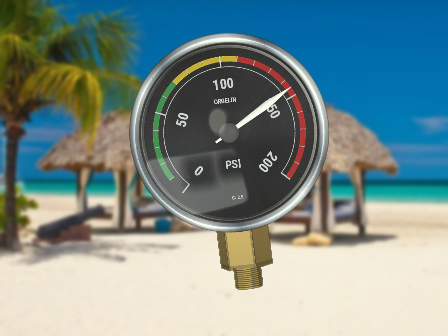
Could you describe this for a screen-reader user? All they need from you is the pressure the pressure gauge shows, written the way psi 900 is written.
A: psi 145
